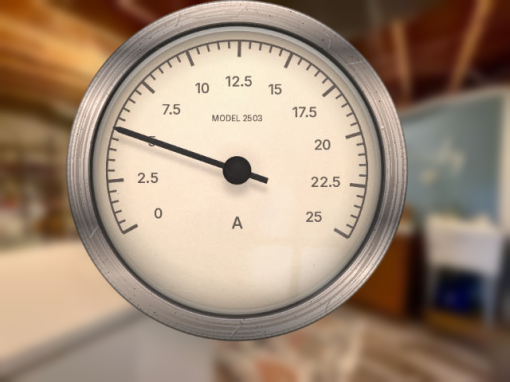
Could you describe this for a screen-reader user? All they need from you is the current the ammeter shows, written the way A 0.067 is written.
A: A 5
